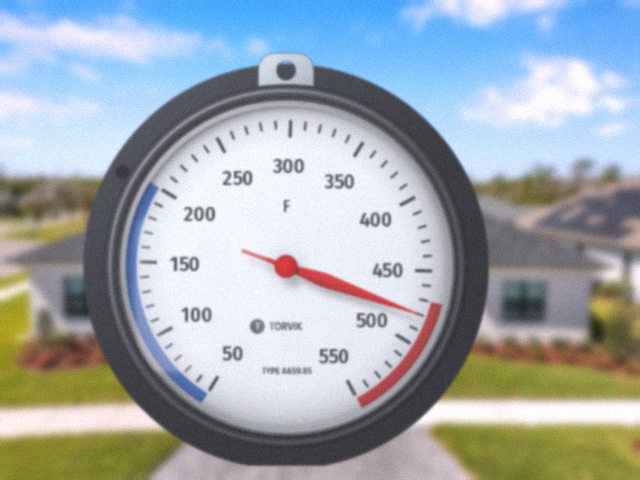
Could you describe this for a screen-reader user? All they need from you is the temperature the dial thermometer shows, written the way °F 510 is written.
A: °F 480
